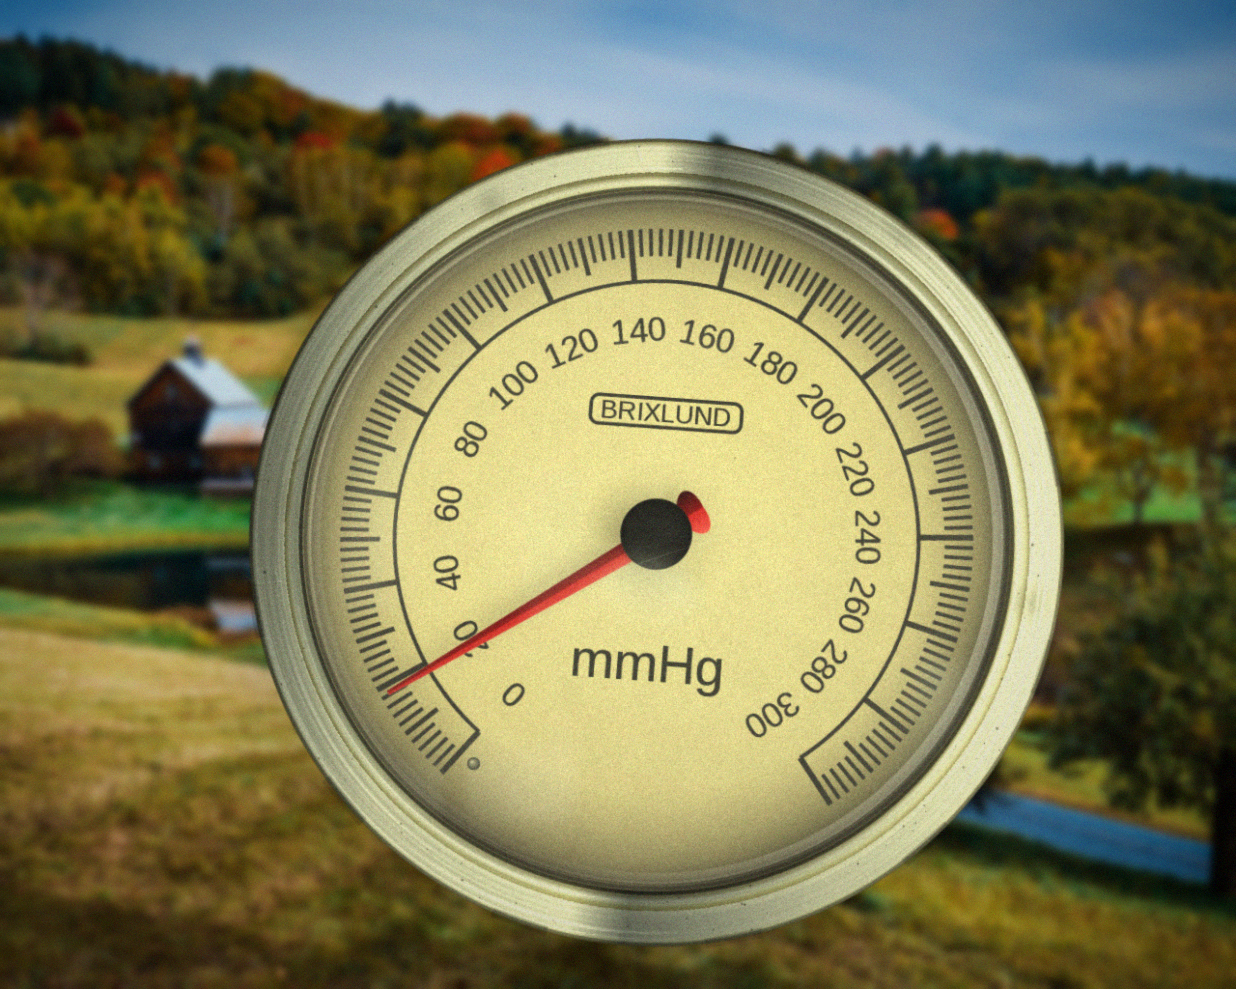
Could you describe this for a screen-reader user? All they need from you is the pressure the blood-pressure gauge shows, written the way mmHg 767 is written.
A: mmHg 18
